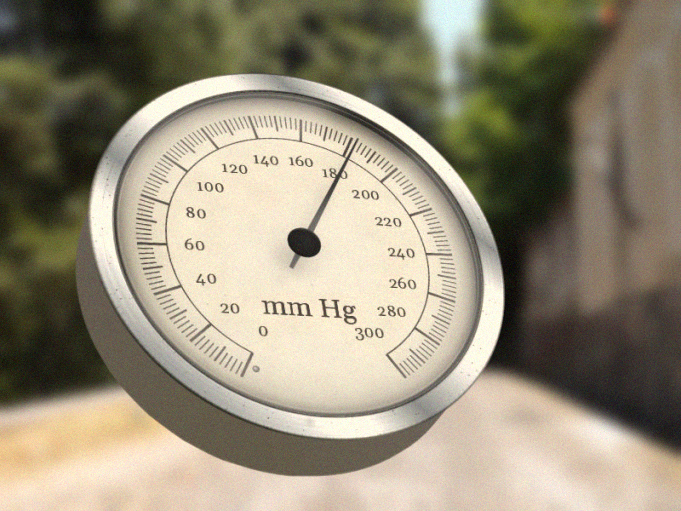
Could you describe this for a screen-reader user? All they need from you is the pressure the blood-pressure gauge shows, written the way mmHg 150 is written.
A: mmHg 182
